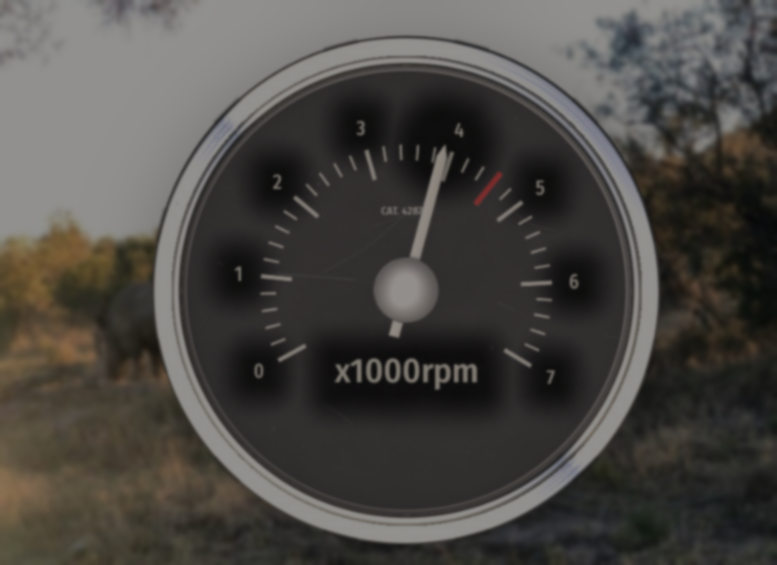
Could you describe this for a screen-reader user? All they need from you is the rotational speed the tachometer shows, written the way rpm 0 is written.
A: rpm 3900
